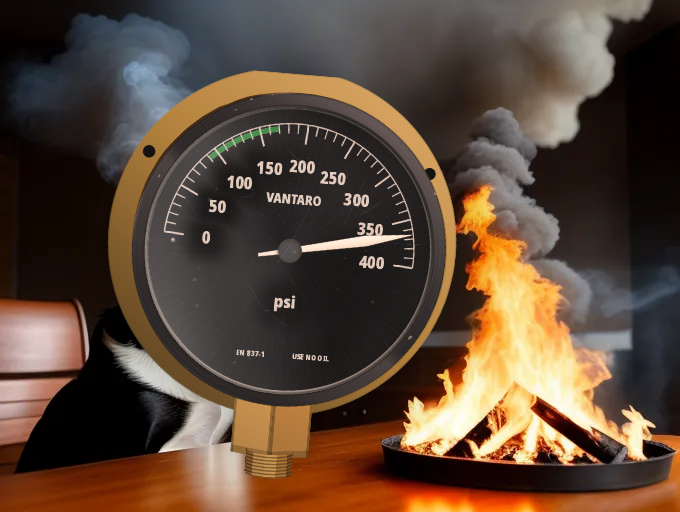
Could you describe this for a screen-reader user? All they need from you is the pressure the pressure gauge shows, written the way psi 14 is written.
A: psi 365
